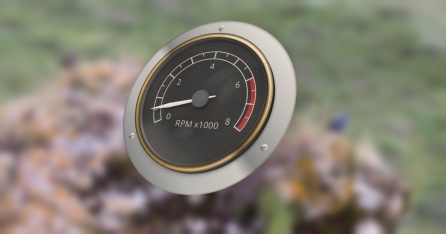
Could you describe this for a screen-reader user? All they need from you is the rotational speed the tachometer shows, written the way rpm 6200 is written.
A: rpm 500
